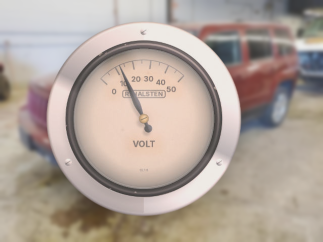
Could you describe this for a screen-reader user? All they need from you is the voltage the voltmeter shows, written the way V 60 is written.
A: V 12.5
